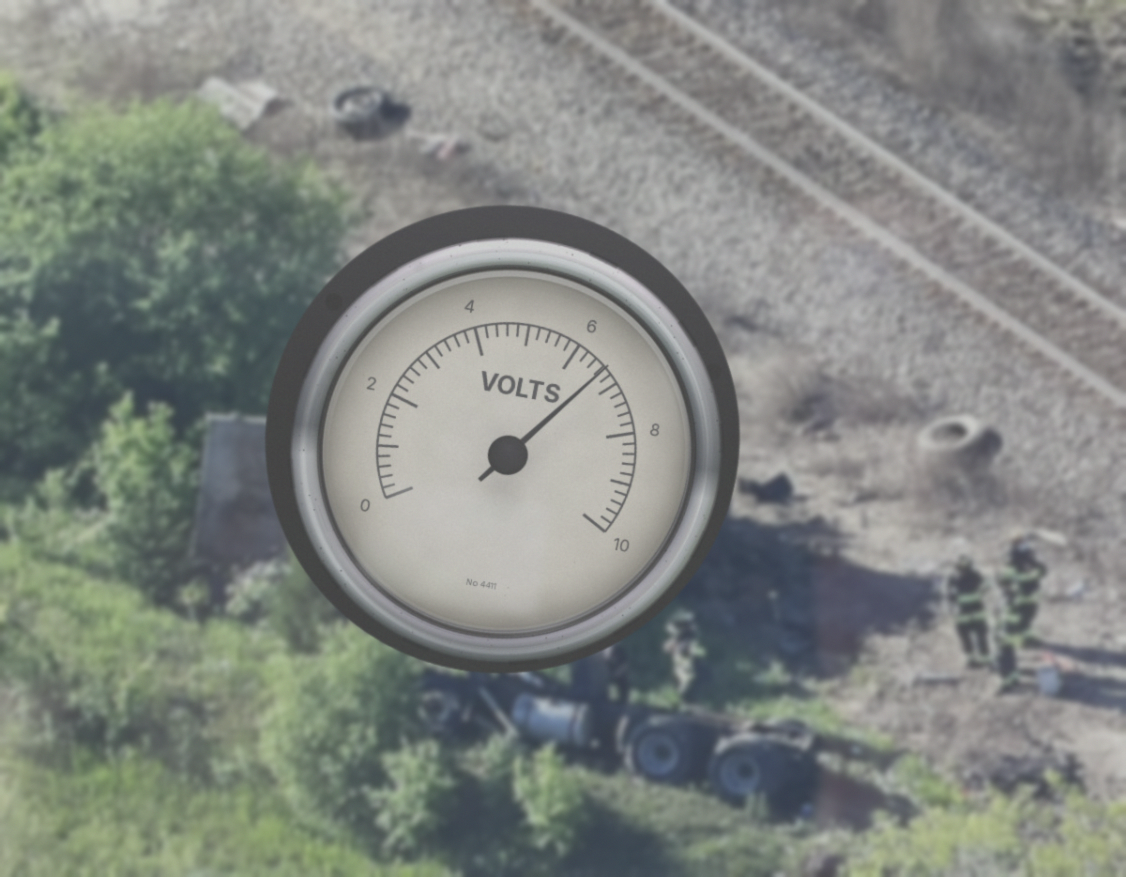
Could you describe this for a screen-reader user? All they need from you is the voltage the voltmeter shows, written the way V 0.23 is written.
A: V 6.6
